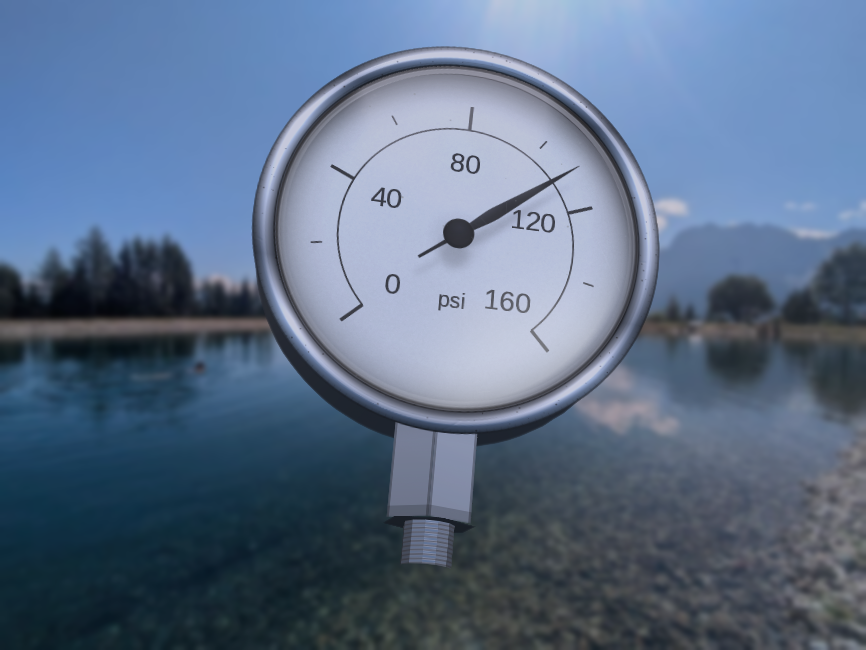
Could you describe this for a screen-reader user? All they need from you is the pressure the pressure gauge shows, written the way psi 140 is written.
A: psi 110
